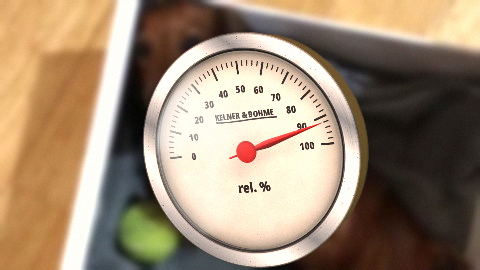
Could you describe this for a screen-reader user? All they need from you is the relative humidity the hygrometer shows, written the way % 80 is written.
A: % 92
